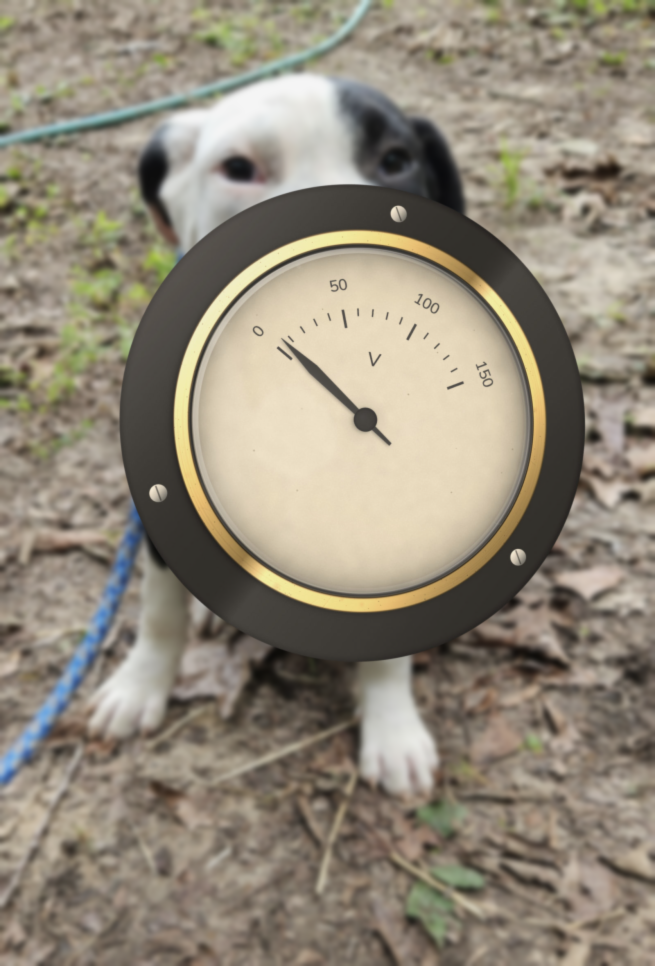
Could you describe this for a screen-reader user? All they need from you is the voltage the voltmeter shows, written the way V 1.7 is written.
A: V 5
